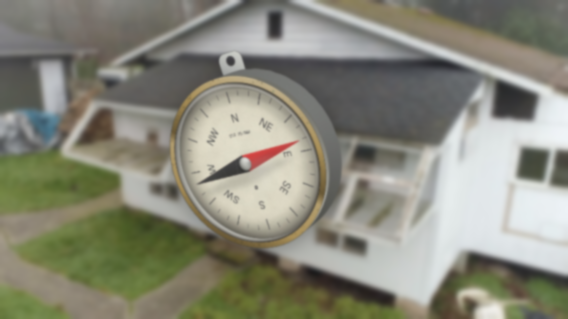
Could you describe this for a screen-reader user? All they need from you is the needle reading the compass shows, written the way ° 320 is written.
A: ° 80
